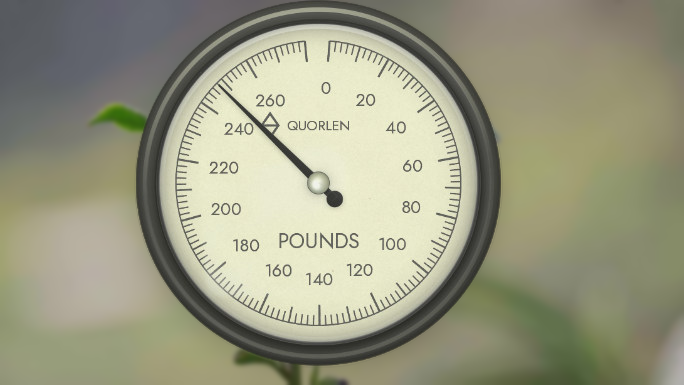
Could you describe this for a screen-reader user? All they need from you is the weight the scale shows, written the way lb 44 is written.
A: lb 248
